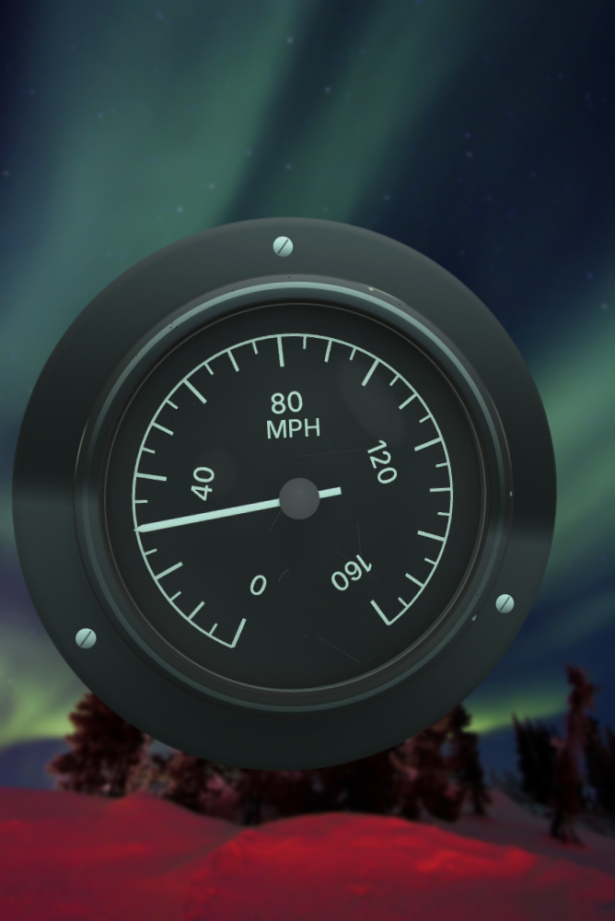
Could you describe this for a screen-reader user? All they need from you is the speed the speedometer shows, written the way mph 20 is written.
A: mph 30
